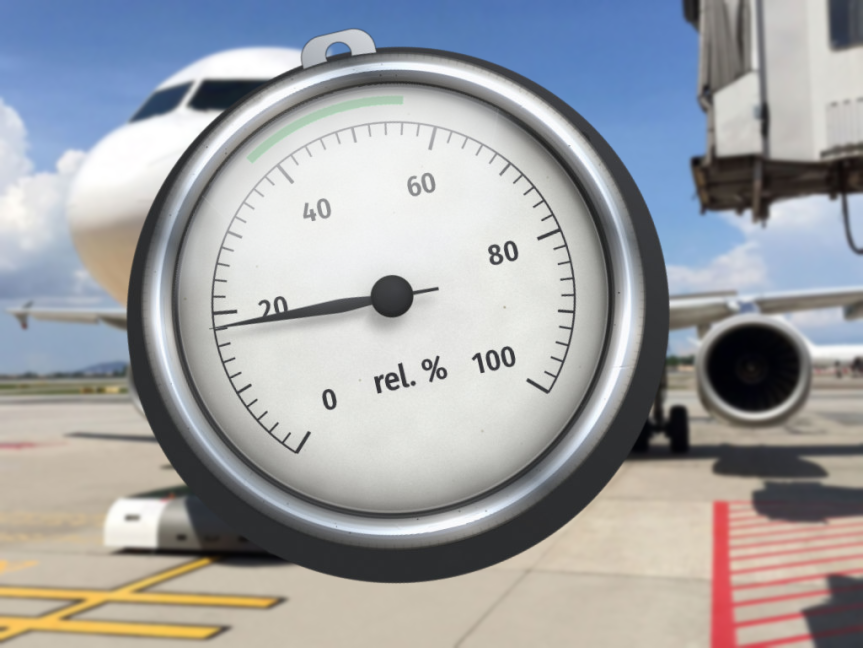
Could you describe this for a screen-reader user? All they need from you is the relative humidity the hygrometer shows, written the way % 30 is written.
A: % 18
